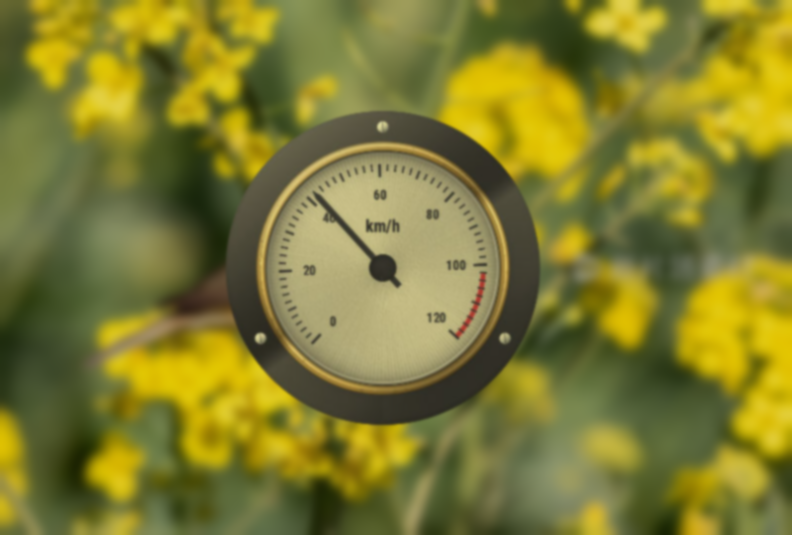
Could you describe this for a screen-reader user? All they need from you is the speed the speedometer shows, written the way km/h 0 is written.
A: km/h 42
